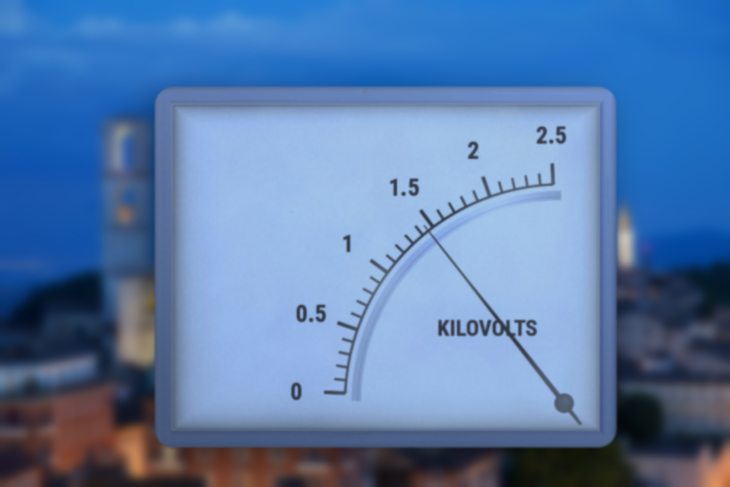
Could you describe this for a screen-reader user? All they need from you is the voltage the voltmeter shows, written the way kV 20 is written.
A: kV 1.45
